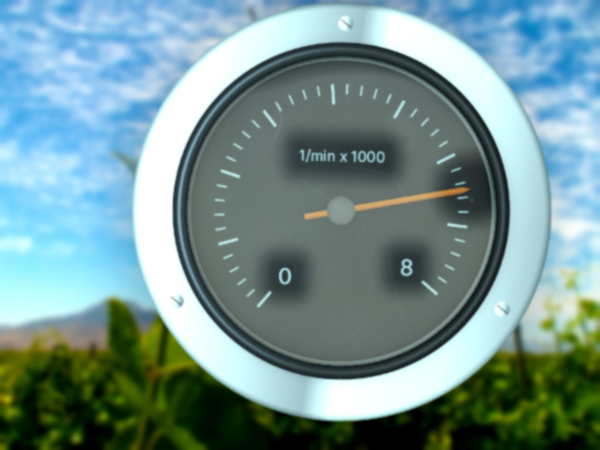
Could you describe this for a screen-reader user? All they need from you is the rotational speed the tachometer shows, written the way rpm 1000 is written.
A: rpm 6500
